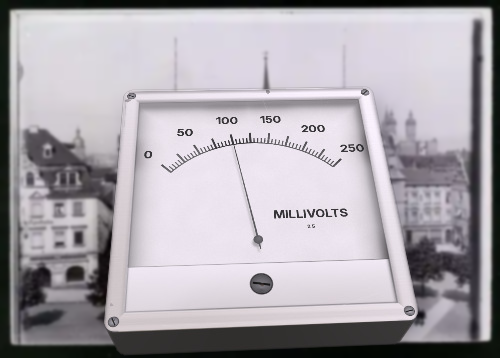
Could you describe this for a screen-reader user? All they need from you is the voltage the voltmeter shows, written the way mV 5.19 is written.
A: mV 100
